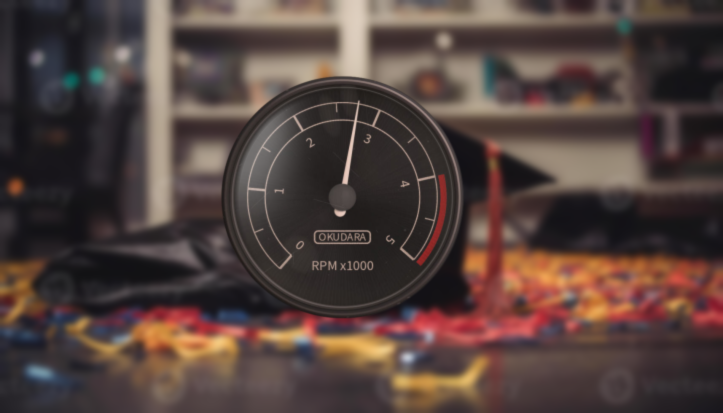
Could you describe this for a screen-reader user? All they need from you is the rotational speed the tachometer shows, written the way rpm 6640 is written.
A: rpm 2750
